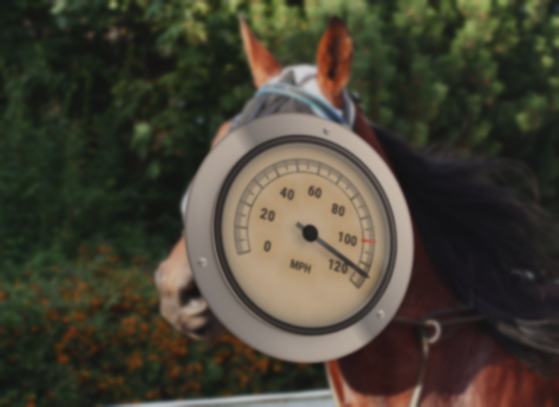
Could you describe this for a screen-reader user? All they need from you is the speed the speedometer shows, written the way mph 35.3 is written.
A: mph 115
